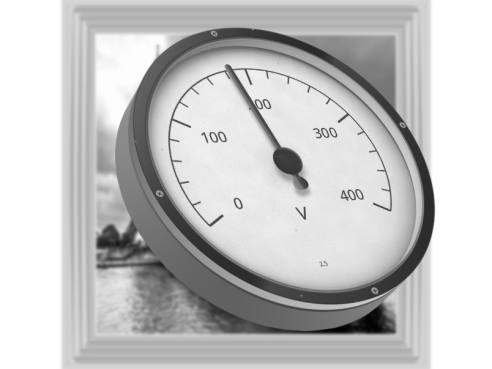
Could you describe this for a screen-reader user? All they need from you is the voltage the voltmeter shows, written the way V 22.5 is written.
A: V 180
